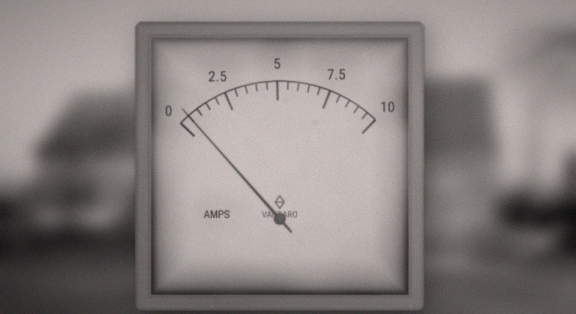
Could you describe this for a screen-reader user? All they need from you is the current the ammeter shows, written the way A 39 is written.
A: A 0.5
